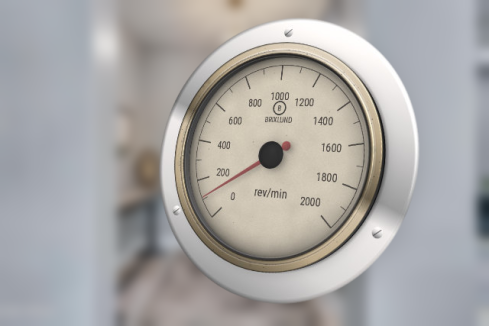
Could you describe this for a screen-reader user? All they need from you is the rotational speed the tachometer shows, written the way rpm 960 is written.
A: rpm 100
